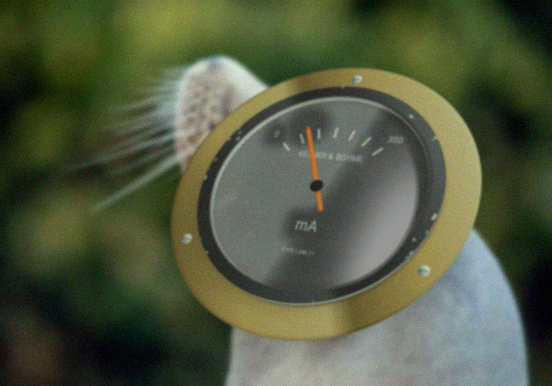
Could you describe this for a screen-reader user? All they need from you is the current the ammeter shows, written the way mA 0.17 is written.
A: mA 75
